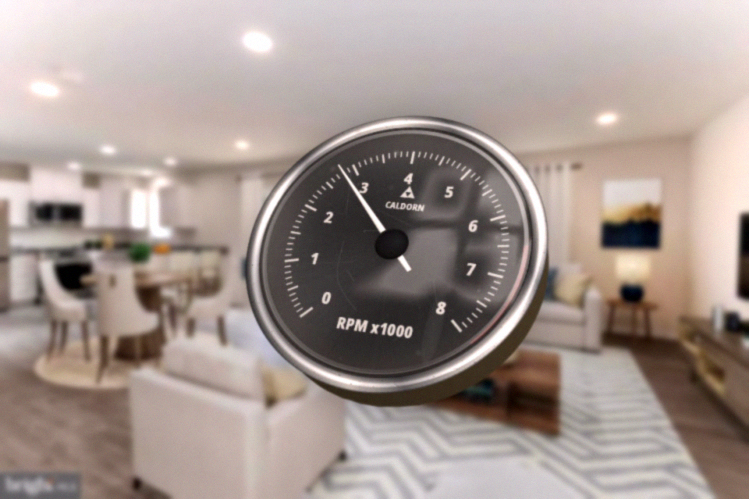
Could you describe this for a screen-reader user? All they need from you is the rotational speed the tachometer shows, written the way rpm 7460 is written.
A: rpm 2800
